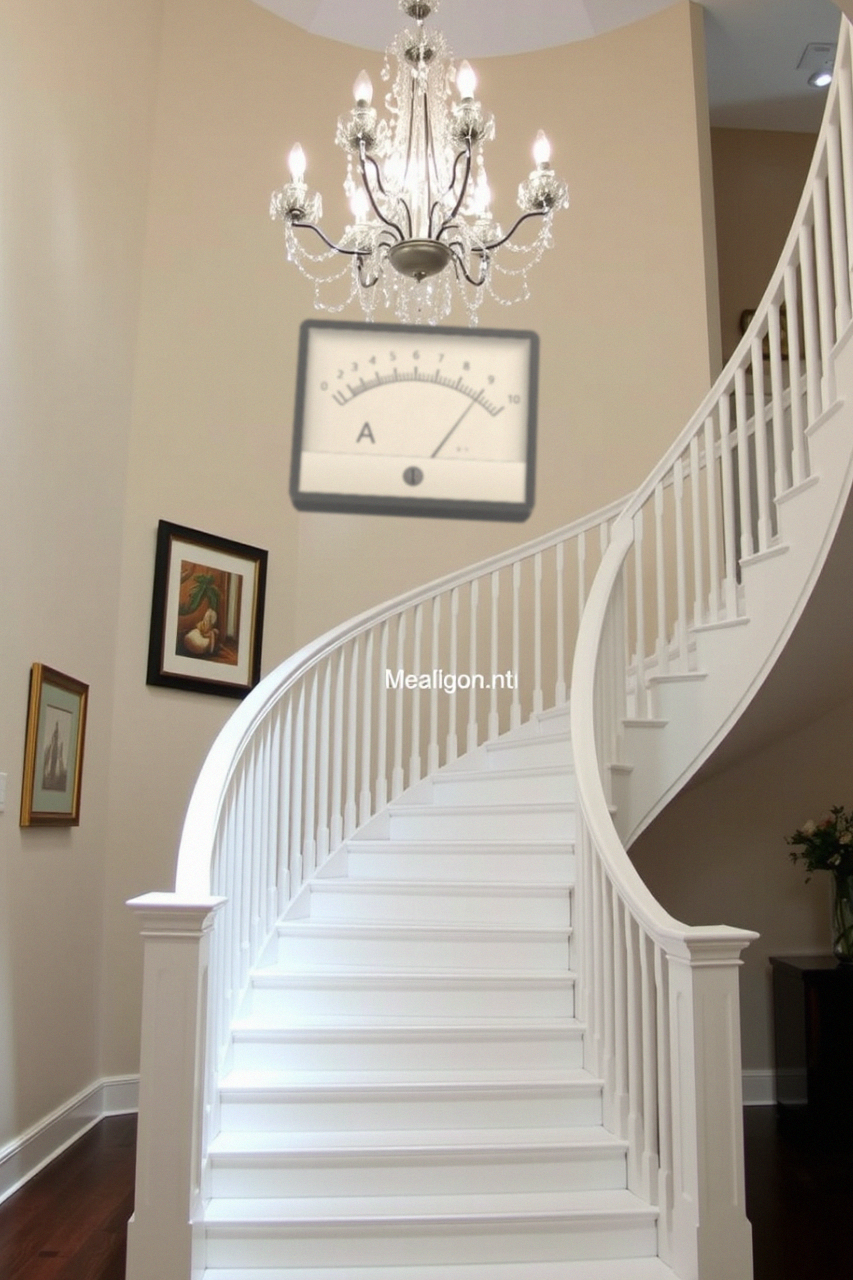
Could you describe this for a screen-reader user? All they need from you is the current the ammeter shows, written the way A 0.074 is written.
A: A 9
